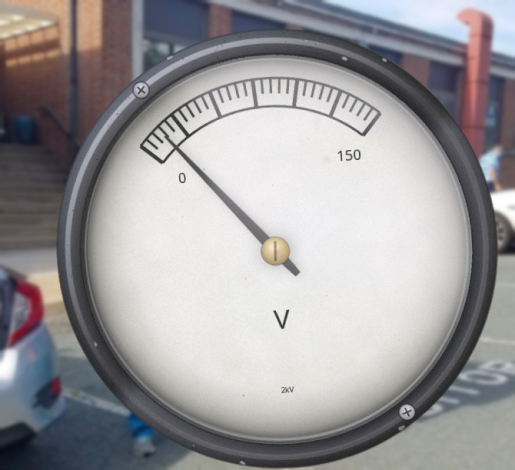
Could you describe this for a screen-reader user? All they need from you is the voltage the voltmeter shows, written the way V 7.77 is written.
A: V 15
